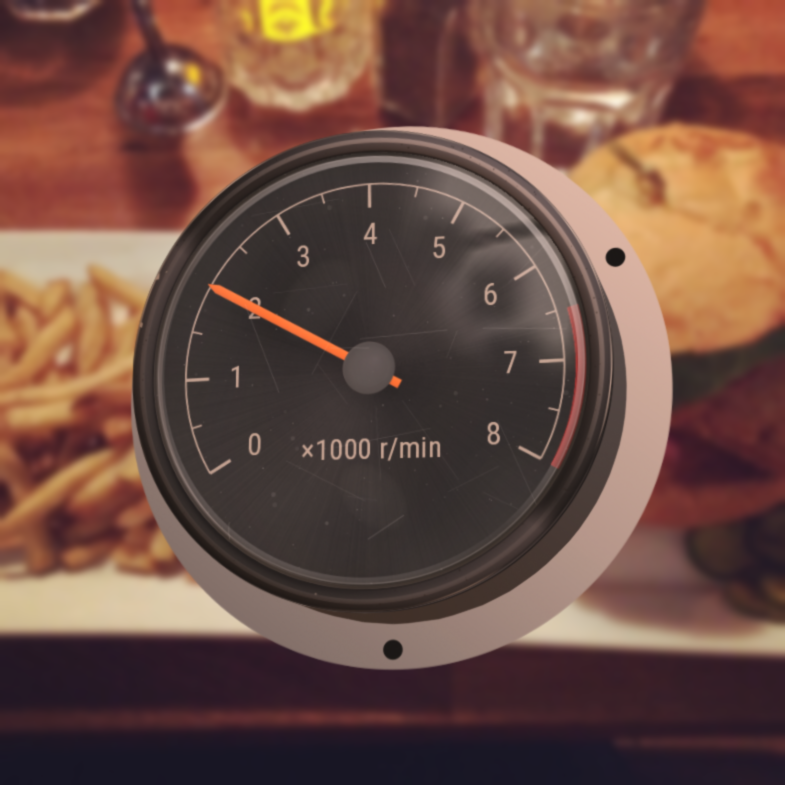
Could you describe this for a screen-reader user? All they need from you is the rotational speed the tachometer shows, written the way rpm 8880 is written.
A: rpm 2000
